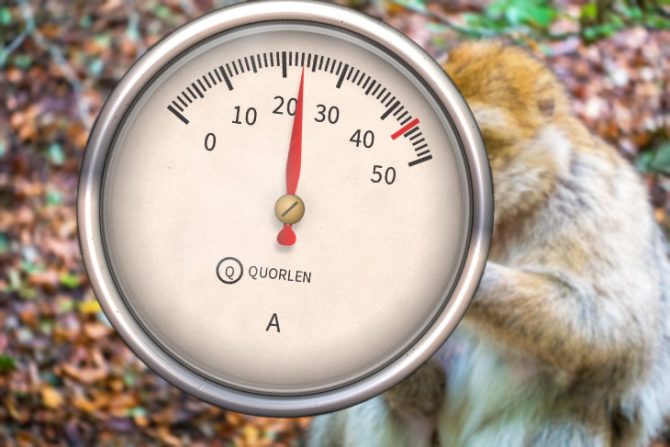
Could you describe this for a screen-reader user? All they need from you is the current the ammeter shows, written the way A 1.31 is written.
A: A 23
